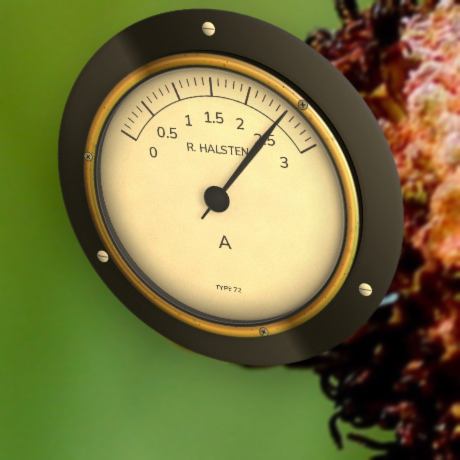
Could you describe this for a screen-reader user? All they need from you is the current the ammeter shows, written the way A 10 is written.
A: A 2.5
